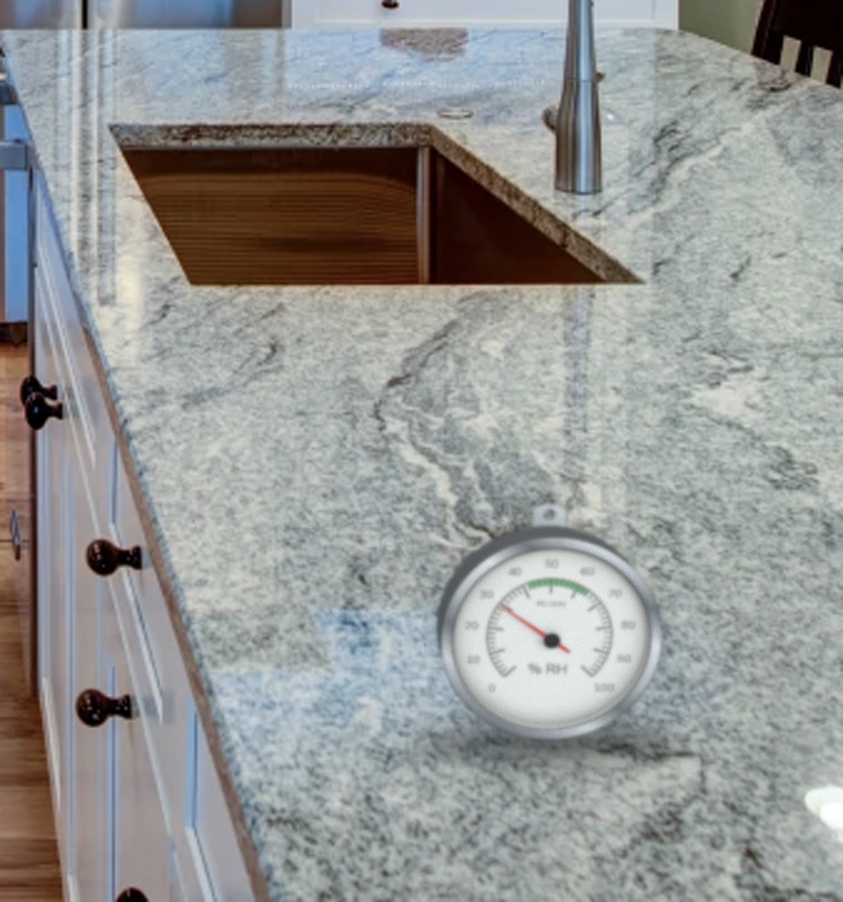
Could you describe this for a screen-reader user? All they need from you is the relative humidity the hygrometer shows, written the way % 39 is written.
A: % 30
